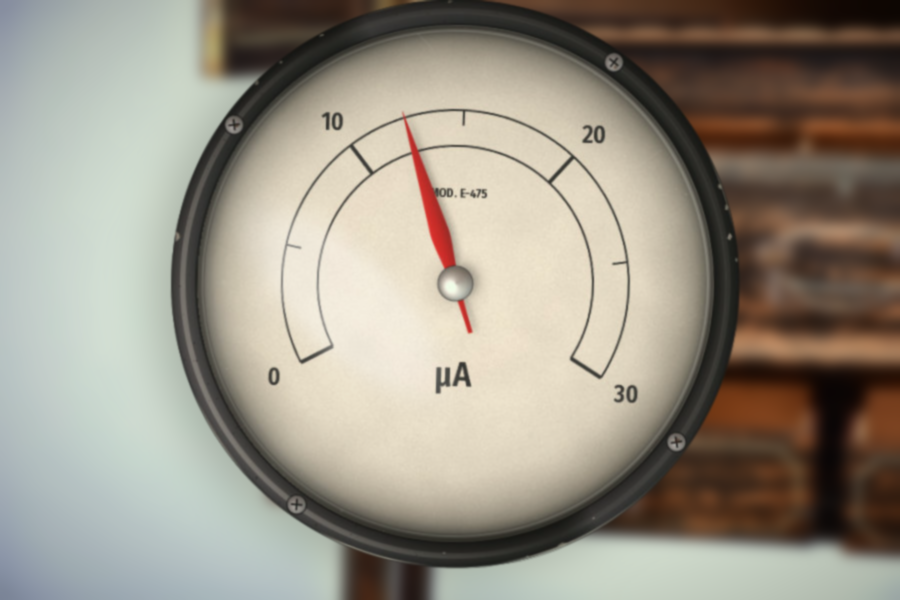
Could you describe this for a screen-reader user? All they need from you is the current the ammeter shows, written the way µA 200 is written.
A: µA 12.5
